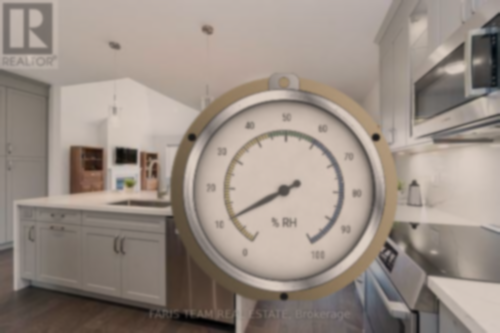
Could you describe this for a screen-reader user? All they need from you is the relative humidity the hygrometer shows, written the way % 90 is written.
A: % 10
